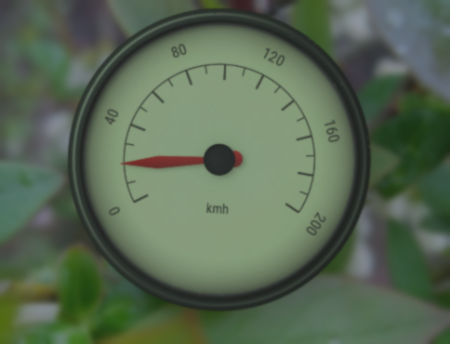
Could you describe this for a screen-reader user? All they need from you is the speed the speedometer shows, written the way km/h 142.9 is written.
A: km/h 20
